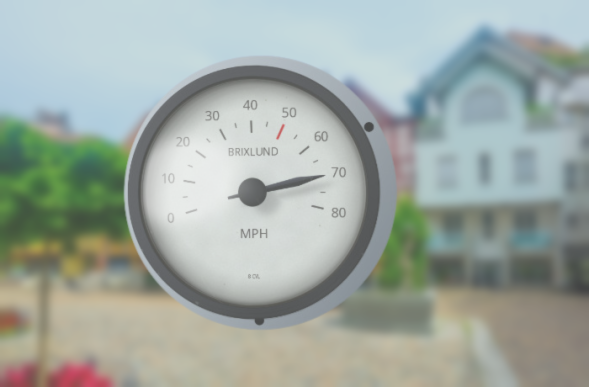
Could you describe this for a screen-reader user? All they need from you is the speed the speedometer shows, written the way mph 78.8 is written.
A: mph 70
